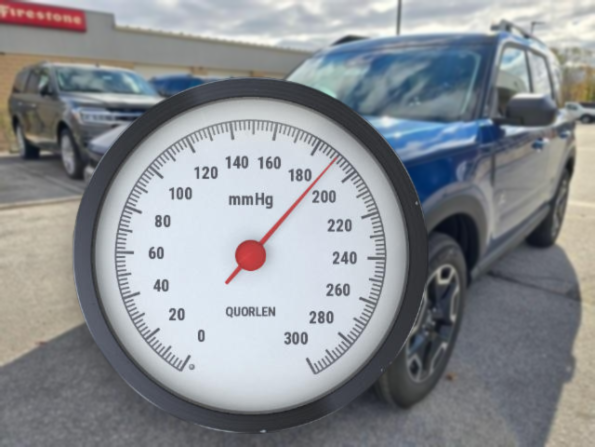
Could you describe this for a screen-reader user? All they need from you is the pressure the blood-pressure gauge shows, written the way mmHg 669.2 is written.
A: mmHg 190
